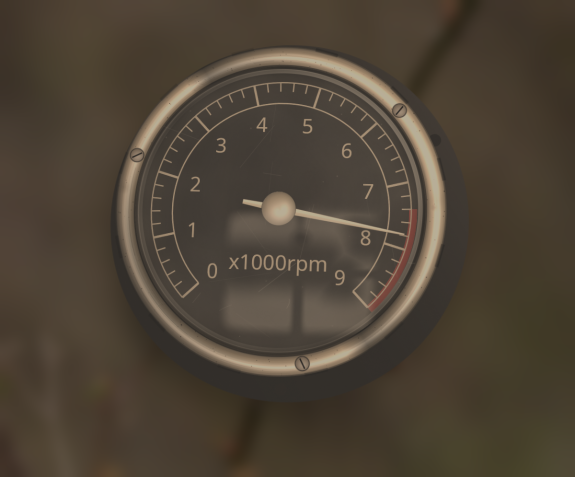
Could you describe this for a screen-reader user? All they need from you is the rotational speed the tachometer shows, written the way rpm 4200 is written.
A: rpm 7800
